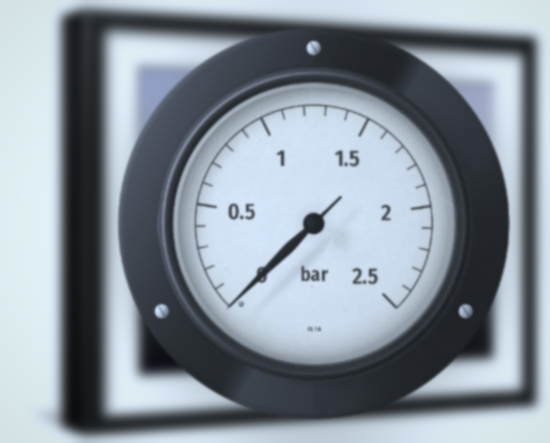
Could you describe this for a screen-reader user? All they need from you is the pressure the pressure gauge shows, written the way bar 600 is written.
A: bar 0
